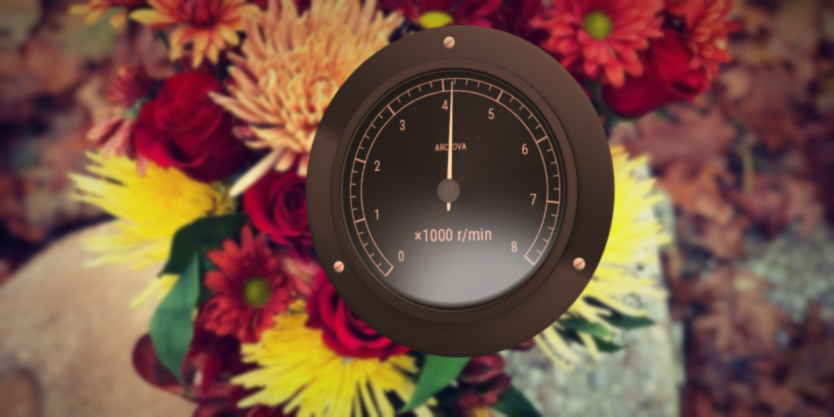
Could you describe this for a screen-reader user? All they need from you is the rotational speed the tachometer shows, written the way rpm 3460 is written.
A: rpm 4200
